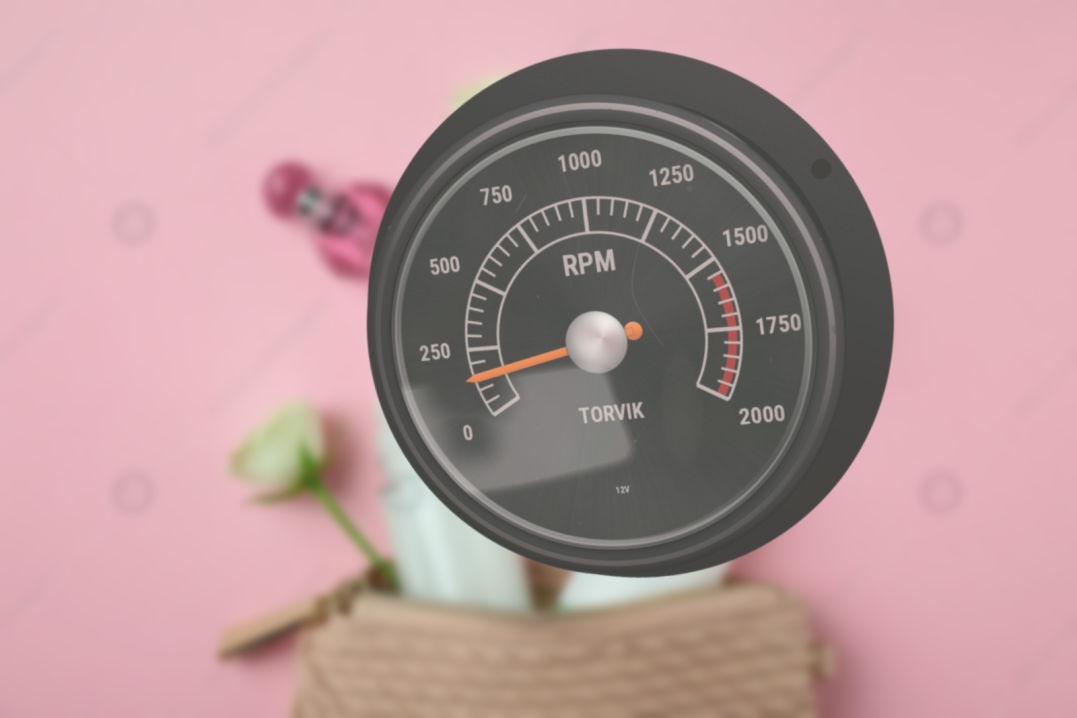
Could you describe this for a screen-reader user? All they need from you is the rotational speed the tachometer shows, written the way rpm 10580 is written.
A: rpm 150
